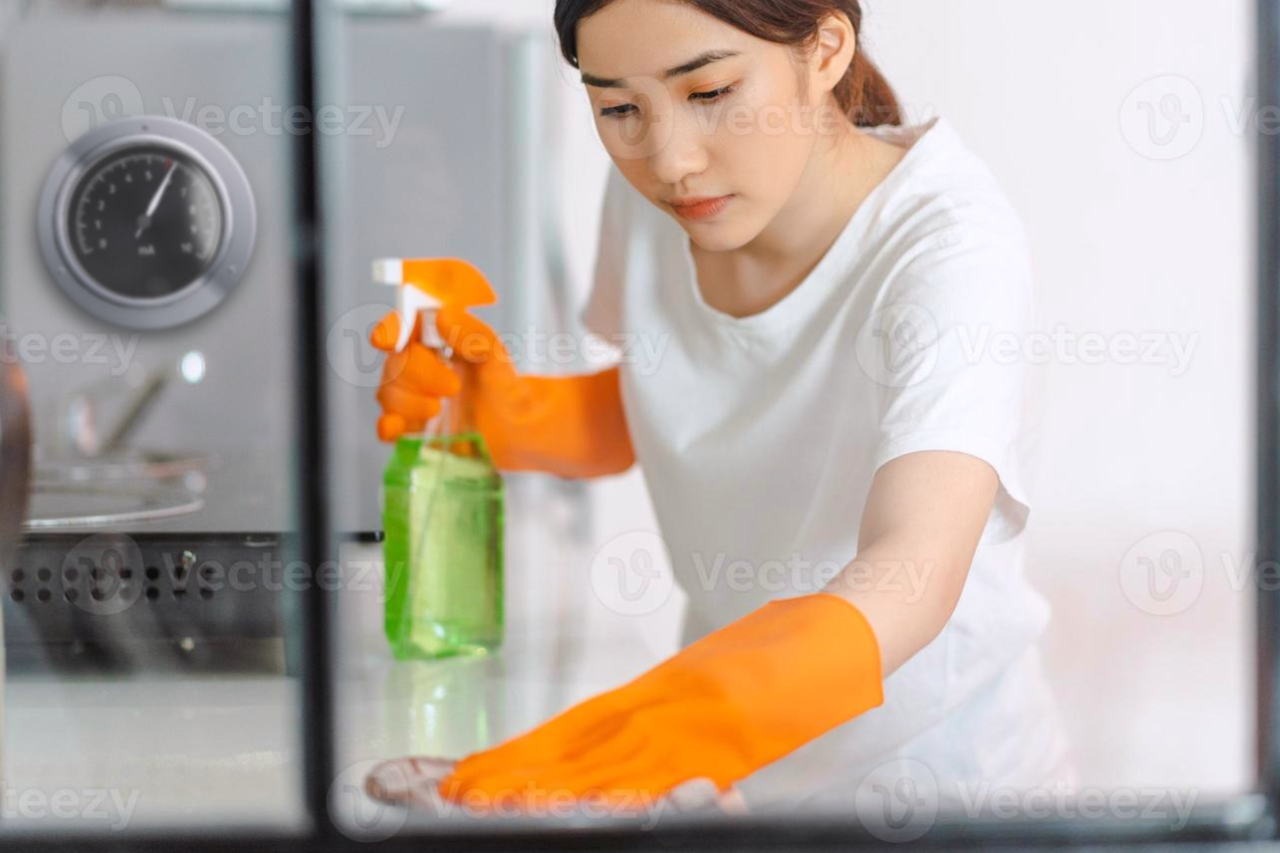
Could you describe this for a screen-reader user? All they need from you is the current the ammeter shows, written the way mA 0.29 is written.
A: mA 6
